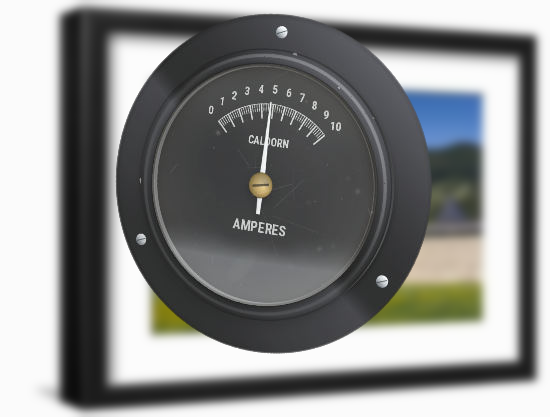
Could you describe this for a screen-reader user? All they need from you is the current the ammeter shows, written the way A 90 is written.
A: A 5
